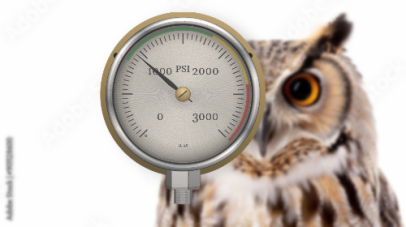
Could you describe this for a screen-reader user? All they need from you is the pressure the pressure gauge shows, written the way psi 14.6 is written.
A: psi 950
